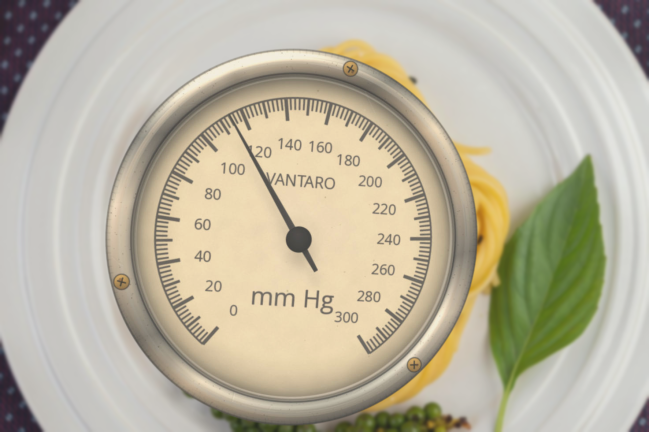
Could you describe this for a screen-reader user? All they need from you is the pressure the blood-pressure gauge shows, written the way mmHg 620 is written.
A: mmHg 114
